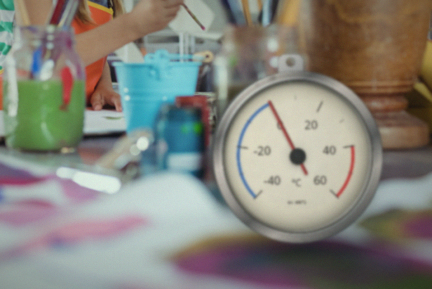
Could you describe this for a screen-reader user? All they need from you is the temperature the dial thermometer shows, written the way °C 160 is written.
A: °C 0
